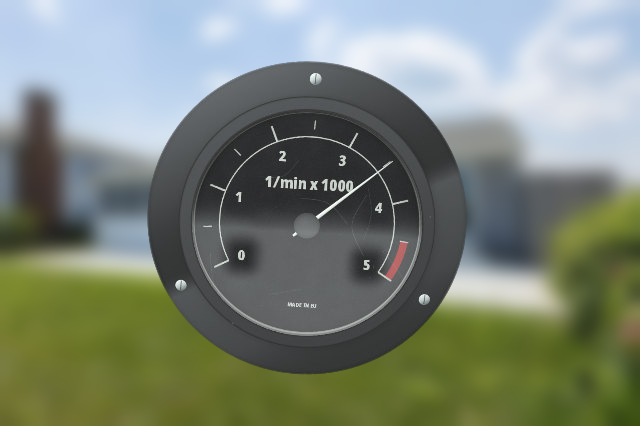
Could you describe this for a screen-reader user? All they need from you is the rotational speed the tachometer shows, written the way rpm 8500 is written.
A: rpm 3500
